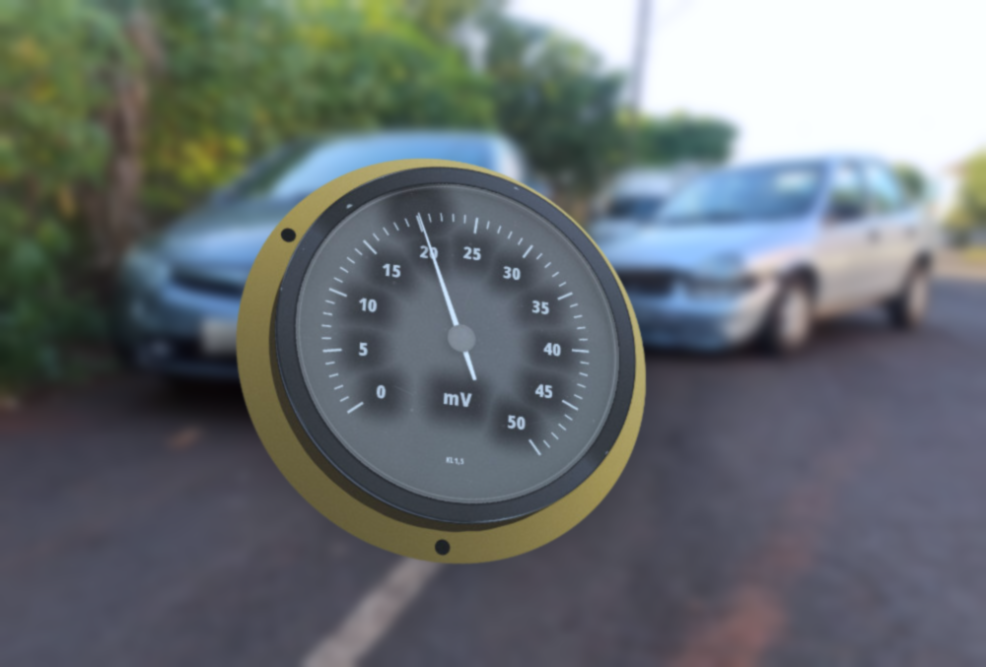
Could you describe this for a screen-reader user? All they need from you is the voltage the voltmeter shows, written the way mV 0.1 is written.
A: mV 20
